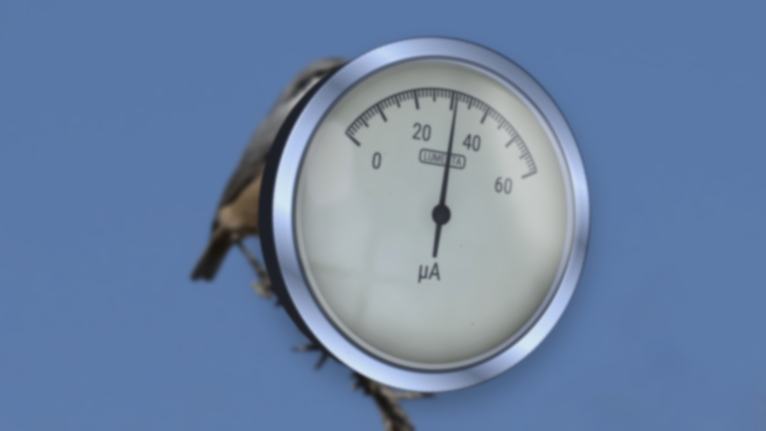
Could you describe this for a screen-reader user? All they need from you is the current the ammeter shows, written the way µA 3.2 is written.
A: µA 30
